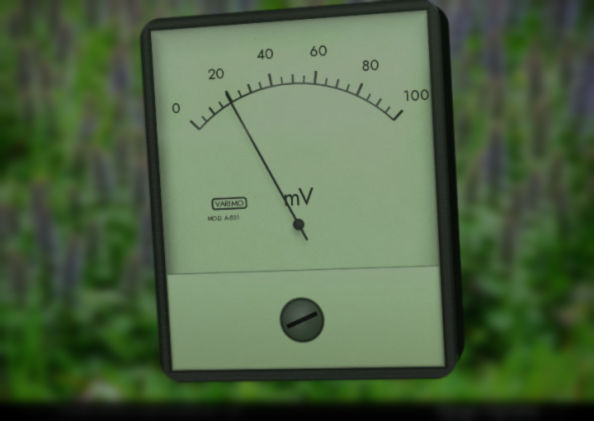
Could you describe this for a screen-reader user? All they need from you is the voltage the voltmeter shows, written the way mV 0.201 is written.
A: mV 20
